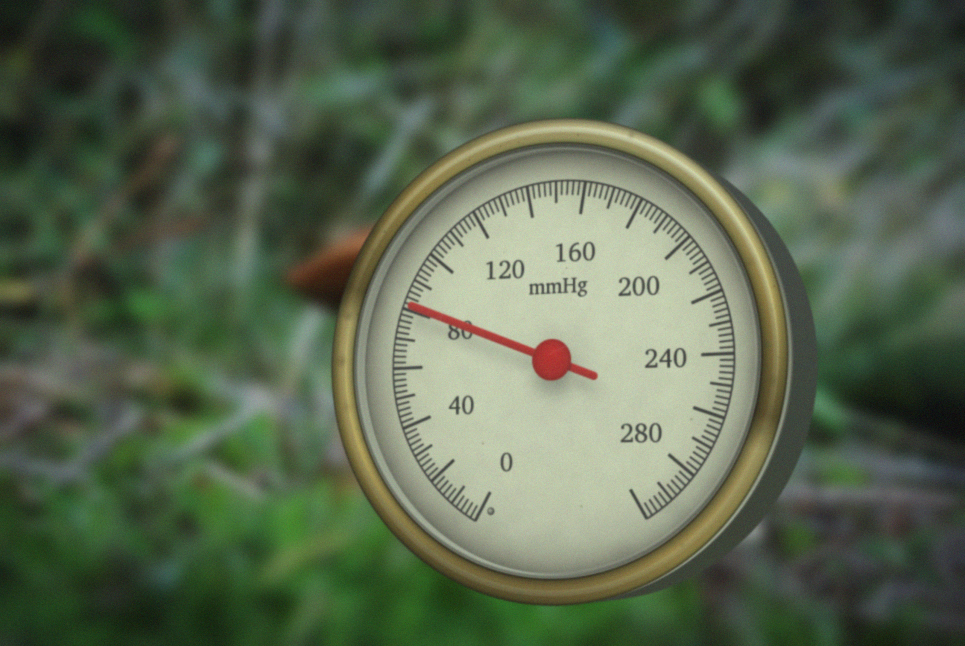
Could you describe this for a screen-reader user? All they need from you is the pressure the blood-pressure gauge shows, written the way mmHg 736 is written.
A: mmHg 82
